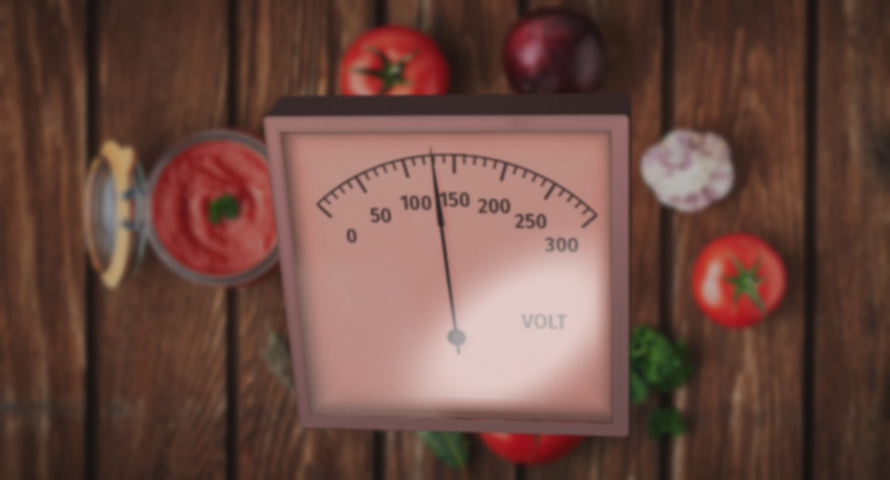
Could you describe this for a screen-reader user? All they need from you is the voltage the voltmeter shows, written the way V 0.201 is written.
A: V 130
